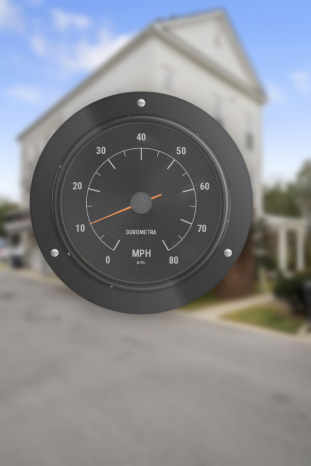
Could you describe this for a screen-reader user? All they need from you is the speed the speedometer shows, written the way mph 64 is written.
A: mph 10
